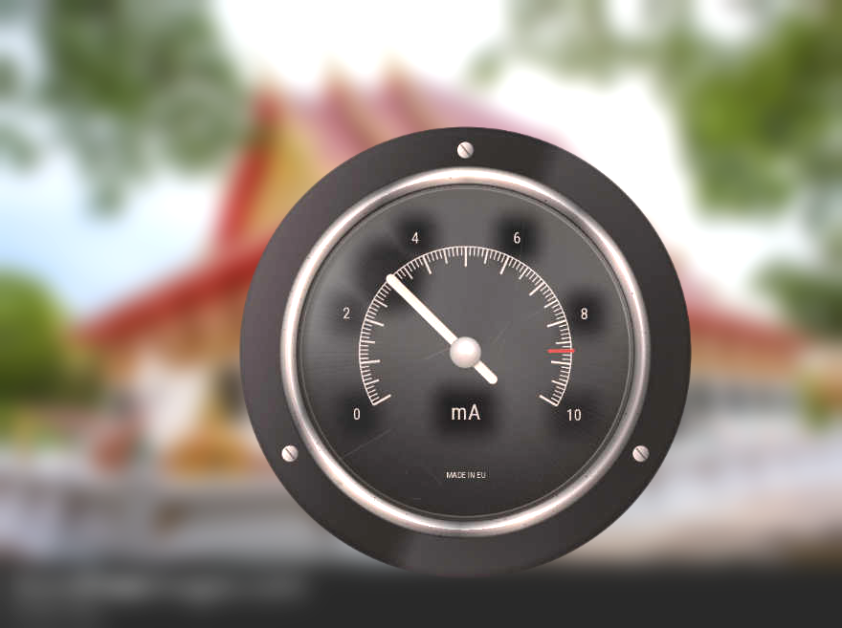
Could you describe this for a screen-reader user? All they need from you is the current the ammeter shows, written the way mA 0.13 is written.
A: mA 3.1
